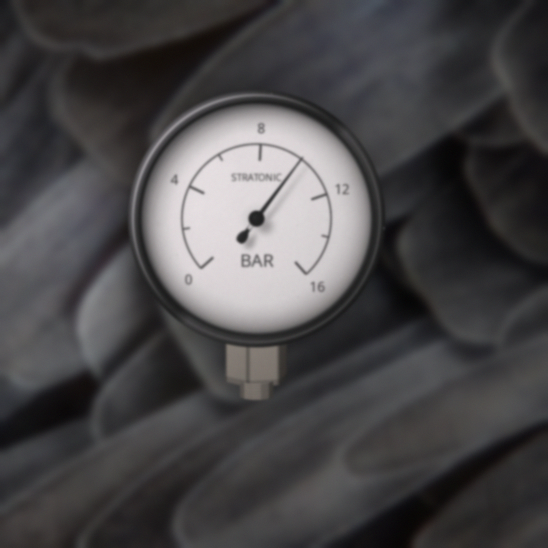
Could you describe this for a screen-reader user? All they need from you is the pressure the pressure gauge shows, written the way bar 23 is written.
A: bar 10
